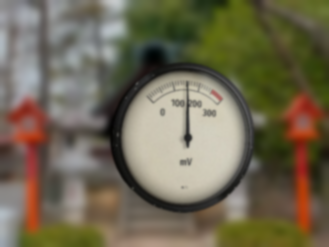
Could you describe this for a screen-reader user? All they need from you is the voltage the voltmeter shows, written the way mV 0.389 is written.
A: mV 150
